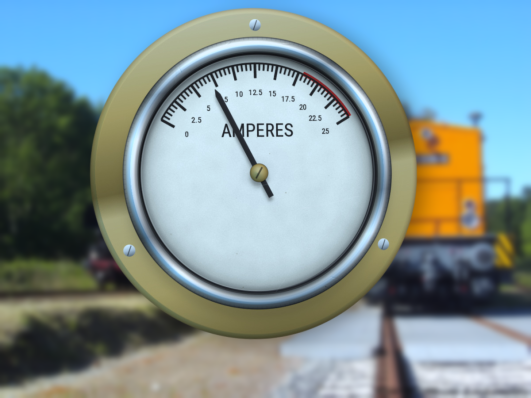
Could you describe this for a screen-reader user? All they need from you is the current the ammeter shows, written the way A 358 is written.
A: A 7
